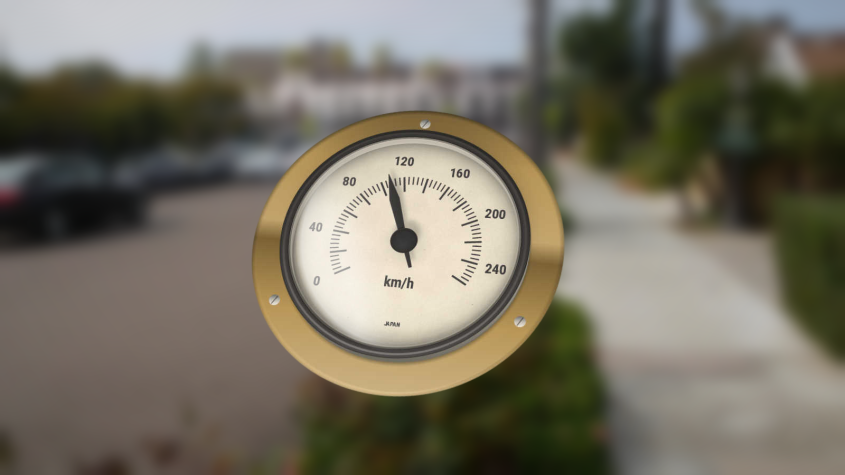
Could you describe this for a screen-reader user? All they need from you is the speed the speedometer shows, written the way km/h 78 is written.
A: km/h 108
